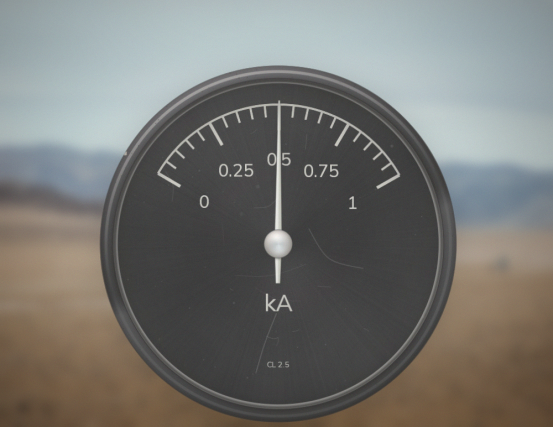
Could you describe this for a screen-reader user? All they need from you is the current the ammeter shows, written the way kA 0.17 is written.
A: kA 0.5
